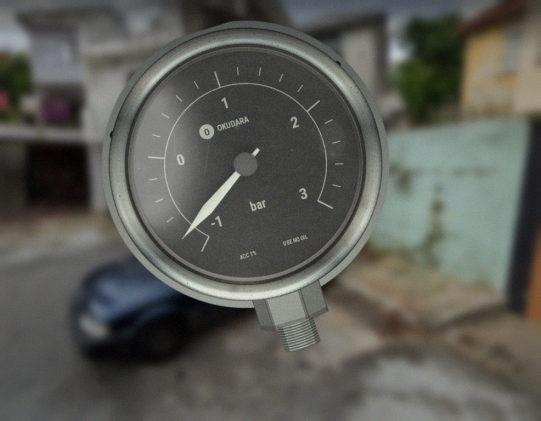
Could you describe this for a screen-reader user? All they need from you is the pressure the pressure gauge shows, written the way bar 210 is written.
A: bar -0.8
